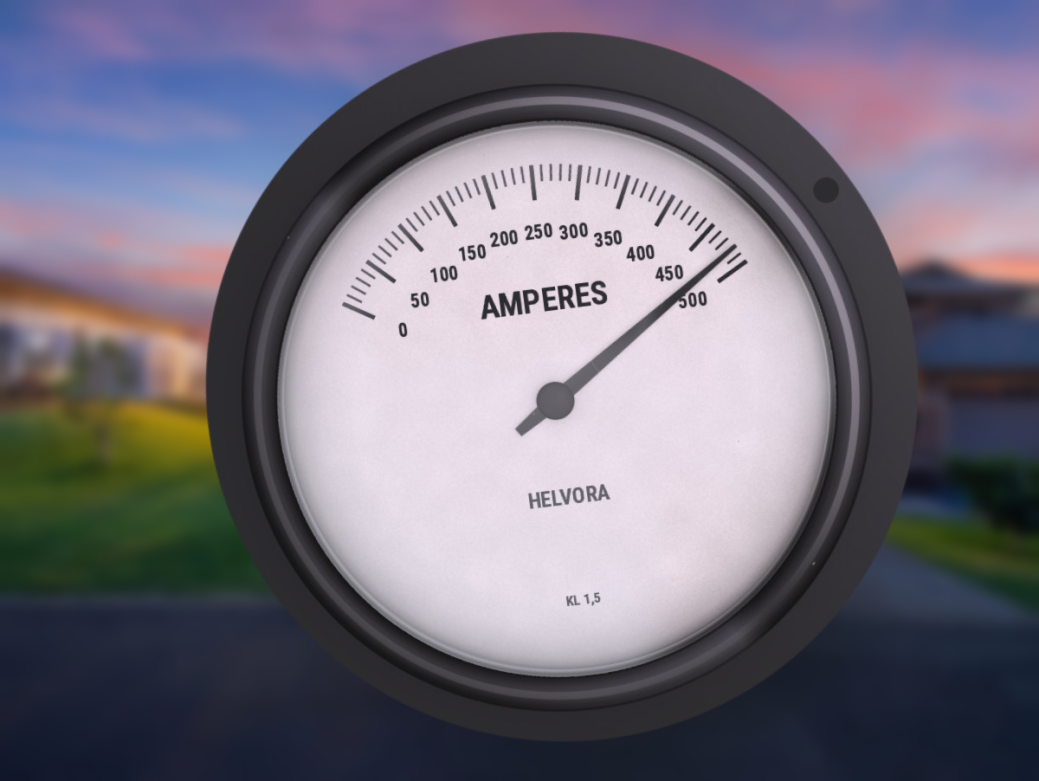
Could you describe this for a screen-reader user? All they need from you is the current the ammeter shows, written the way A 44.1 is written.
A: A 480
